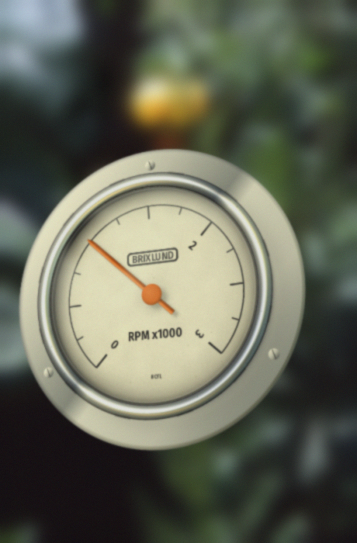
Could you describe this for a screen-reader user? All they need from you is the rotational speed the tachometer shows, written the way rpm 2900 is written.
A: rpm 1000
